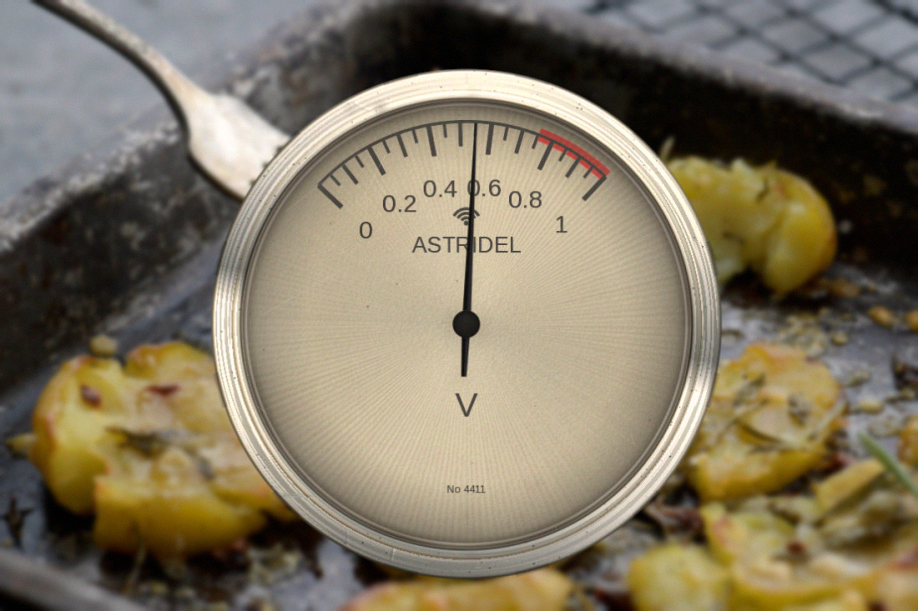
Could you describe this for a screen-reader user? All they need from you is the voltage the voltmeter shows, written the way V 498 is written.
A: V 0.55
